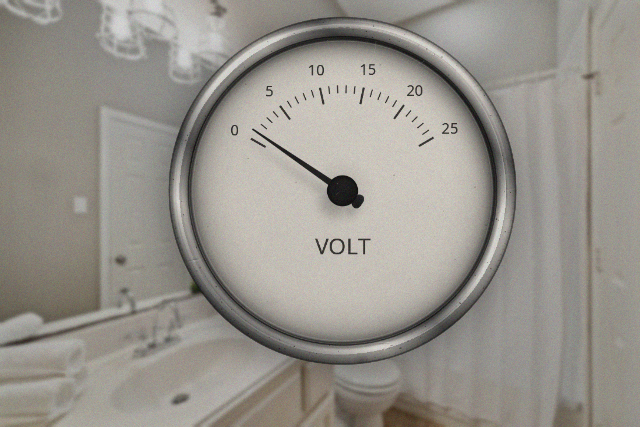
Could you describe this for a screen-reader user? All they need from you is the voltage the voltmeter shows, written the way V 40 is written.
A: V 1
